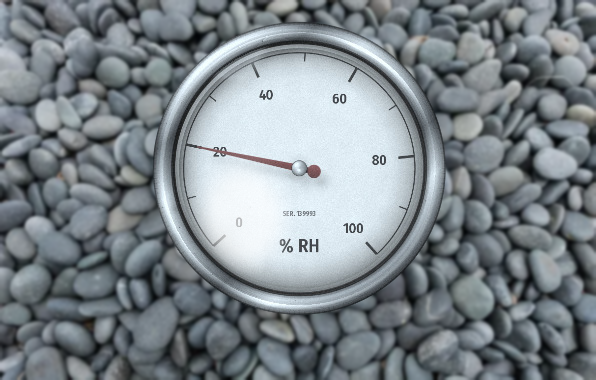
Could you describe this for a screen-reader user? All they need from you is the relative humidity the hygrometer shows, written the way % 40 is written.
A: % 20
